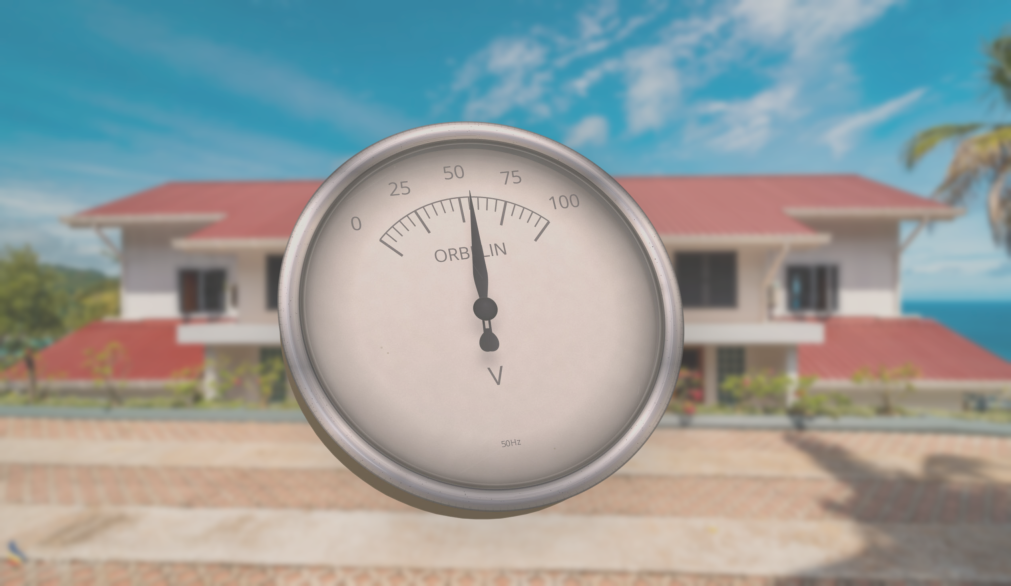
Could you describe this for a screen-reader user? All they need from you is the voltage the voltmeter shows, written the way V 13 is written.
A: V 55
